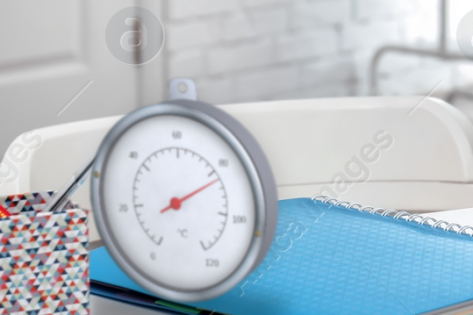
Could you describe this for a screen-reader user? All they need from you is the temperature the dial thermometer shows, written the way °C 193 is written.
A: °C 84
